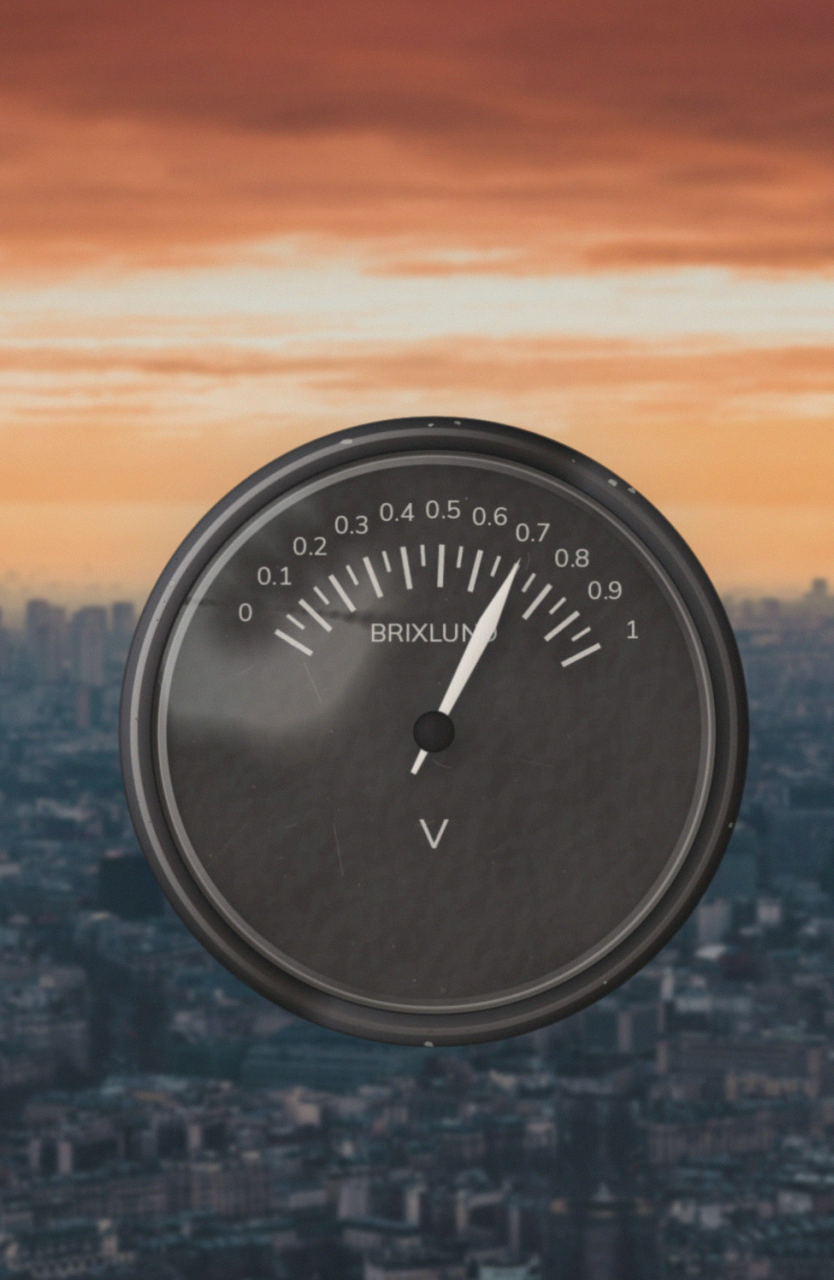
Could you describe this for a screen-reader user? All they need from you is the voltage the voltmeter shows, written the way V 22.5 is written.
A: V 0.7
